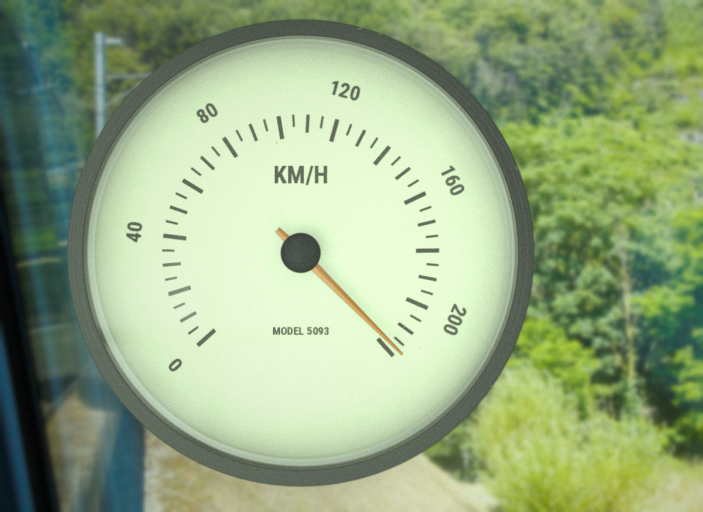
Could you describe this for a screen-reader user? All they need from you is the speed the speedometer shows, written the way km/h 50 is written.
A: km/h 217.5
